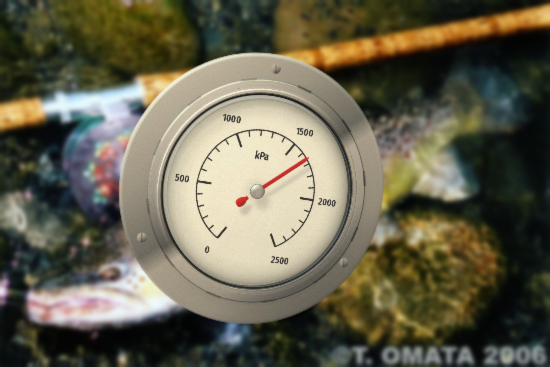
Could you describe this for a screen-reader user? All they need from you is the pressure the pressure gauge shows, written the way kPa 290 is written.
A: kPa 1650
